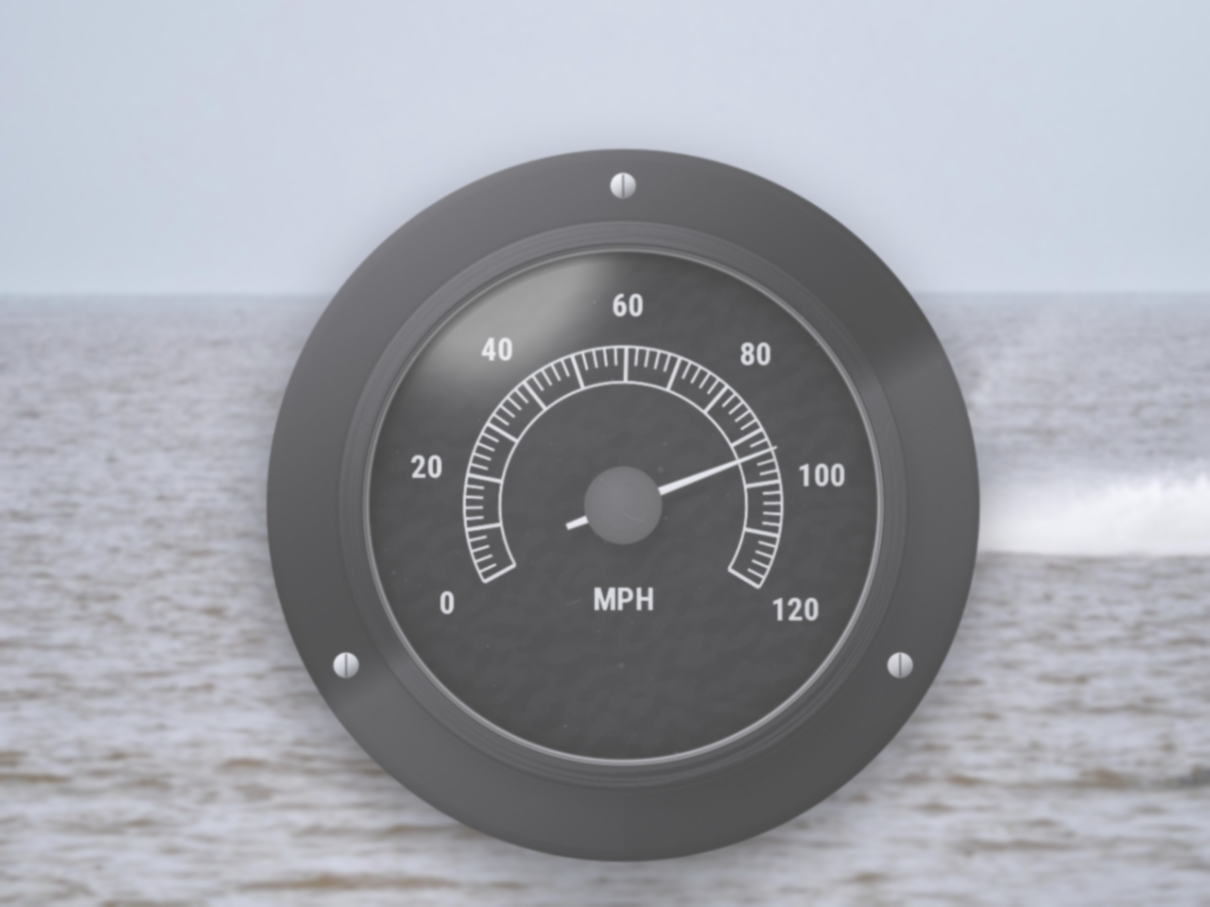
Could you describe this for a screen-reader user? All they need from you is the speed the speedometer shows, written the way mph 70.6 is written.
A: mph 94
